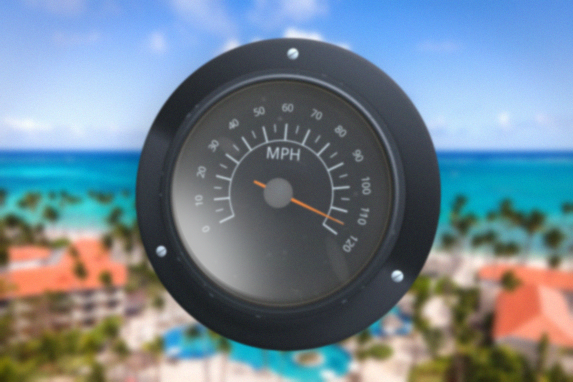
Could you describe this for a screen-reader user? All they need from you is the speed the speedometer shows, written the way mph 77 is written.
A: mph 115
